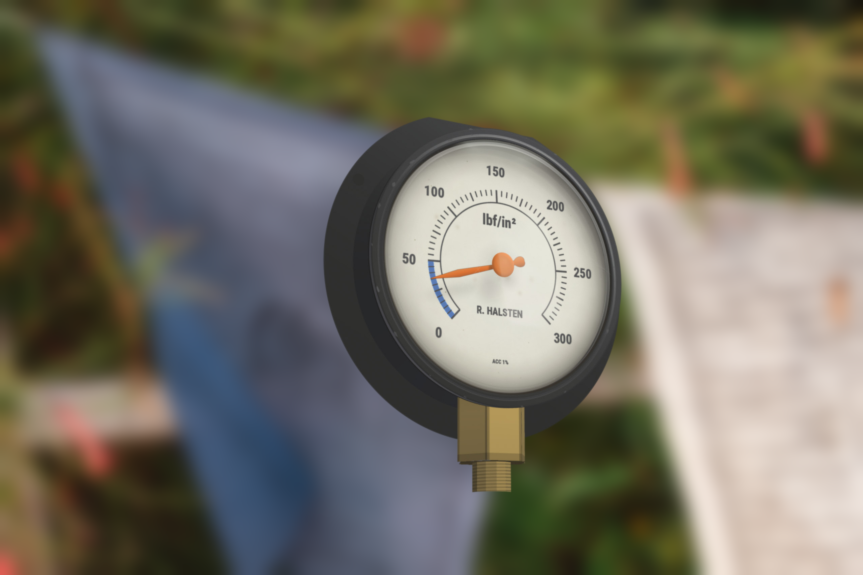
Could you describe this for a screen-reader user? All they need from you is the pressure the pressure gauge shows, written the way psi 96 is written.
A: psi 35
